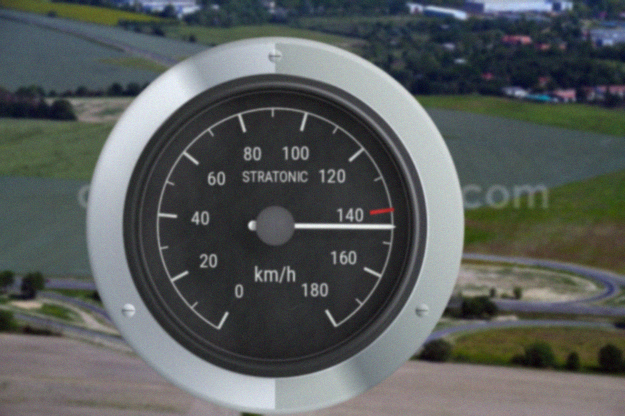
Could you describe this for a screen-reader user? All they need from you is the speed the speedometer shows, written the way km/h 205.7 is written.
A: km/h 145
